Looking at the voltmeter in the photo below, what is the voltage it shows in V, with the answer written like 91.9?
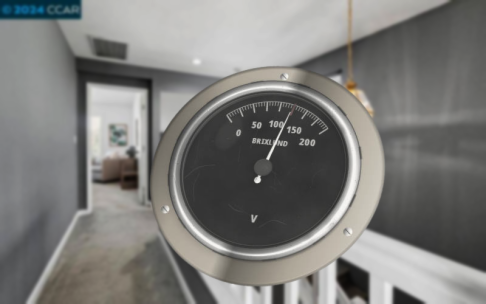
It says 125
